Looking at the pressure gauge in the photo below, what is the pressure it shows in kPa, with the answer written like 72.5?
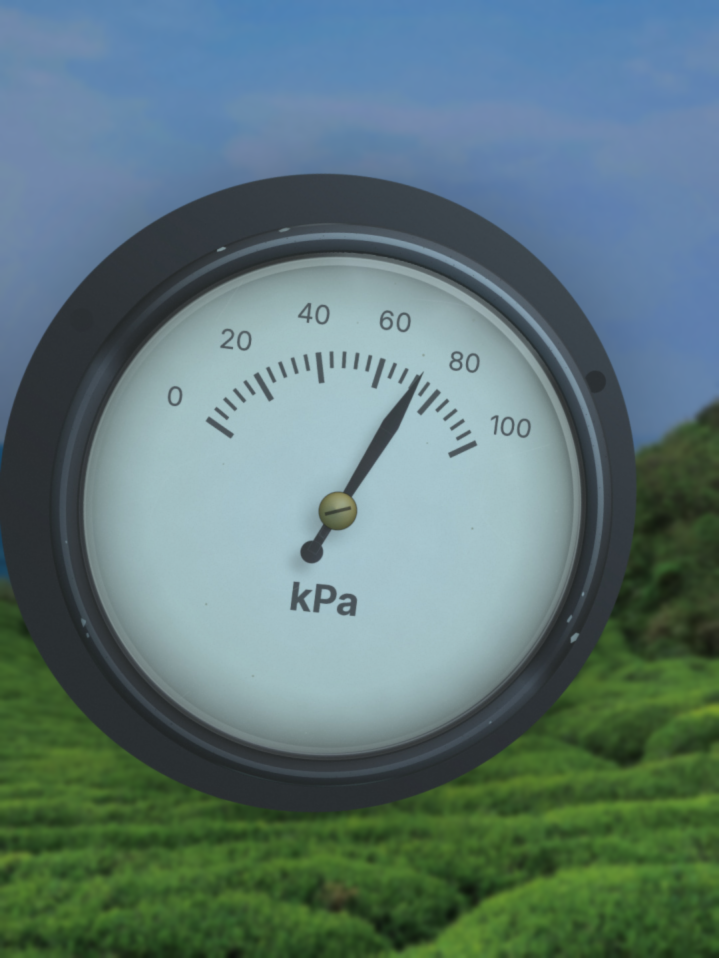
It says 72
